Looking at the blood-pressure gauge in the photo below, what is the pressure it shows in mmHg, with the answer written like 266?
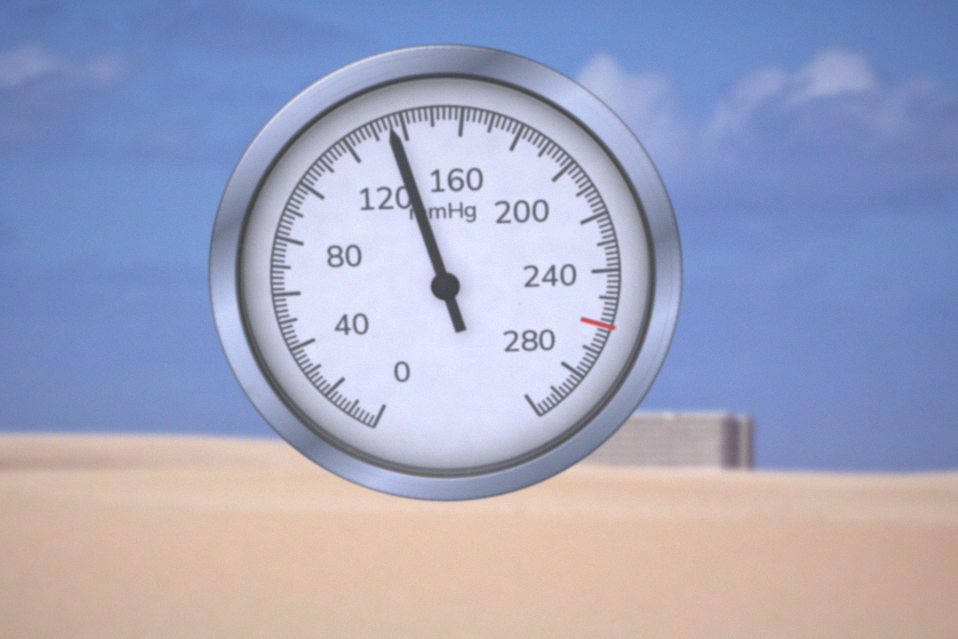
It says 136
